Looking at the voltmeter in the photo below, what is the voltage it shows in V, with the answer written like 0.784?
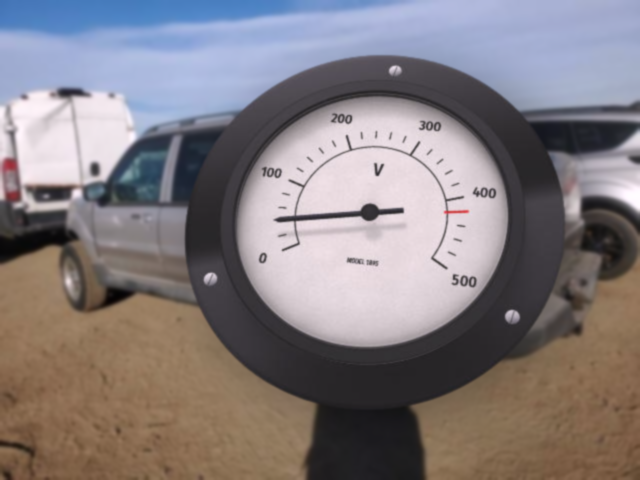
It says 40
